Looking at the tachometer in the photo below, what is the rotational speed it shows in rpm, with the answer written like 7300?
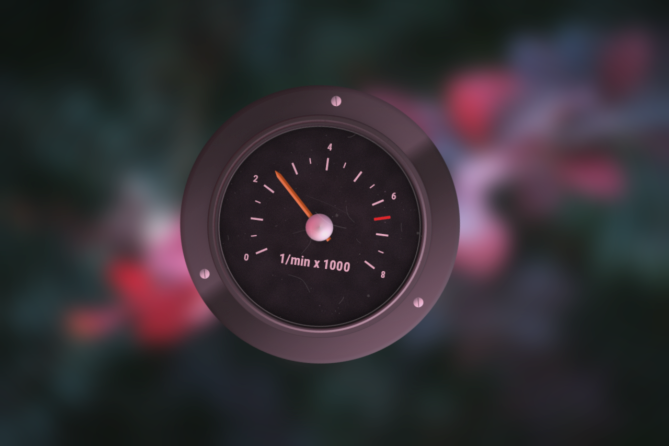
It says 2500
